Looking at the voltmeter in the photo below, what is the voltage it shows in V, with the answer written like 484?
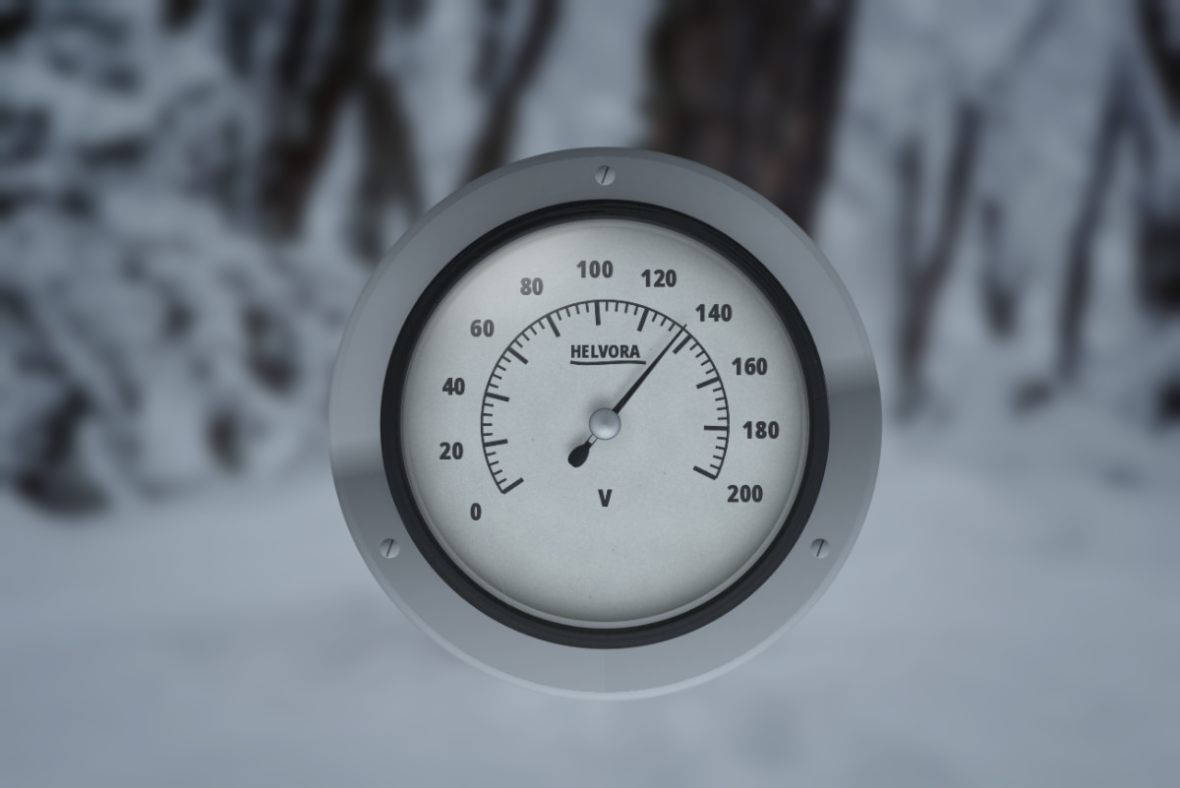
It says 136
